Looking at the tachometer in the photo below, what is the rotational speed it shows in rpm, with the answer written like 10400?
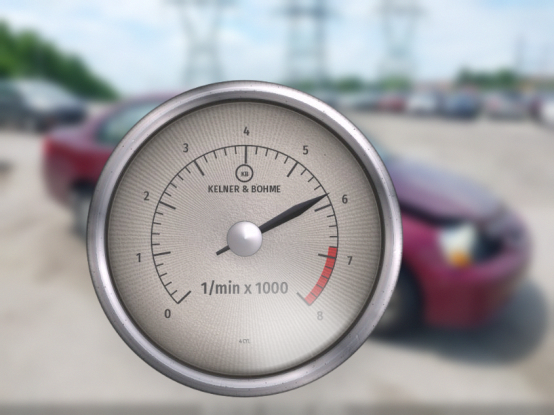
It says 5800
